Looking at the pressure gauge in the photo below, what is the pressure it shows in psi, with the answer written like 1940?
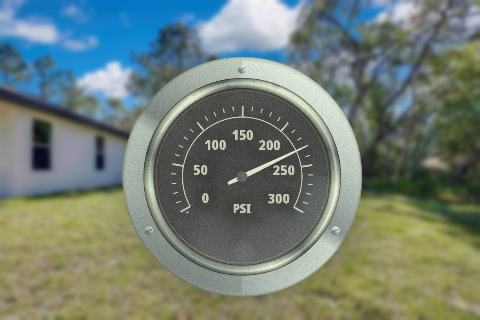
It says 230
